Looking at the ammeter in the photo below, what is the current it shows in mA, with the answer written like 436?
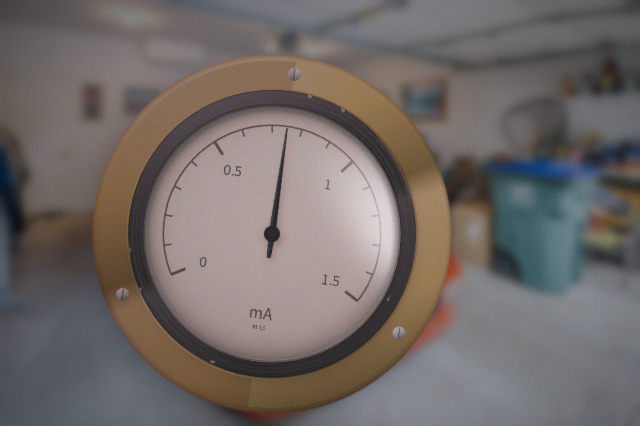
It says 0.75
